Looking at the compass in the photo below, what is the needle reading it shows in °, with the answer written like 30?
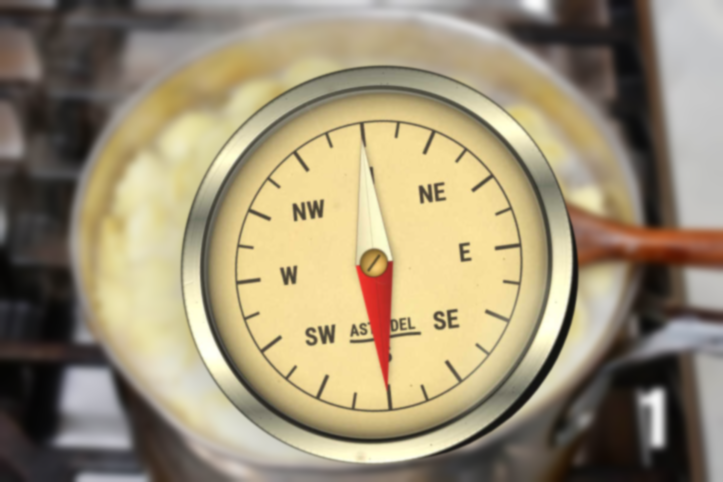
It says 180
